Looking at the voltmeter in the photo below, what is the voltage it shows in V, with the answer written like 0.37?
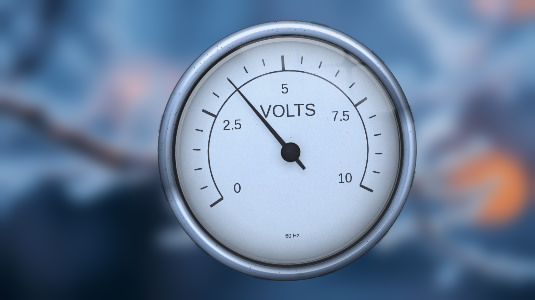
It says 3.5
